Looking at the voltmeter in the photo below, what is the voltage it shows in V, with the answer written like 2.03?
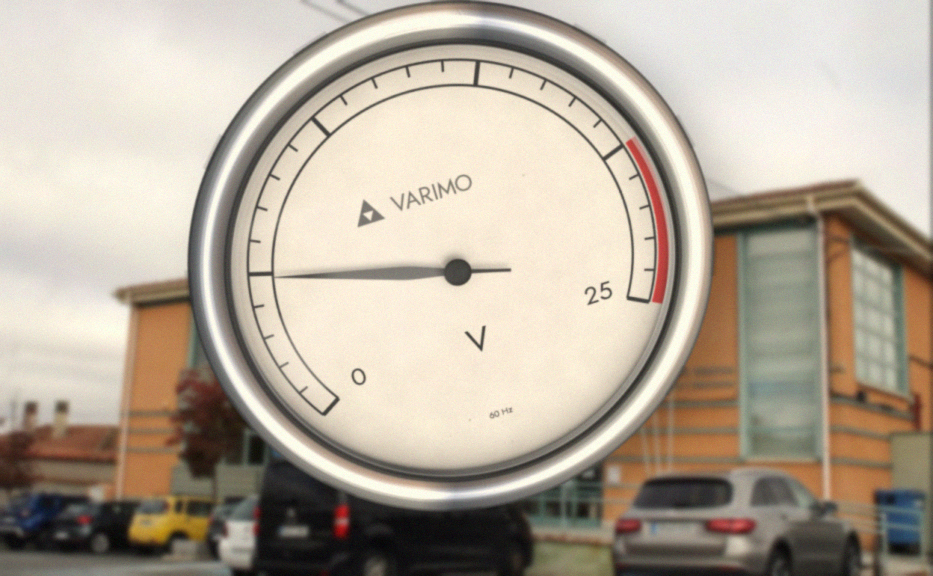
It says 5
